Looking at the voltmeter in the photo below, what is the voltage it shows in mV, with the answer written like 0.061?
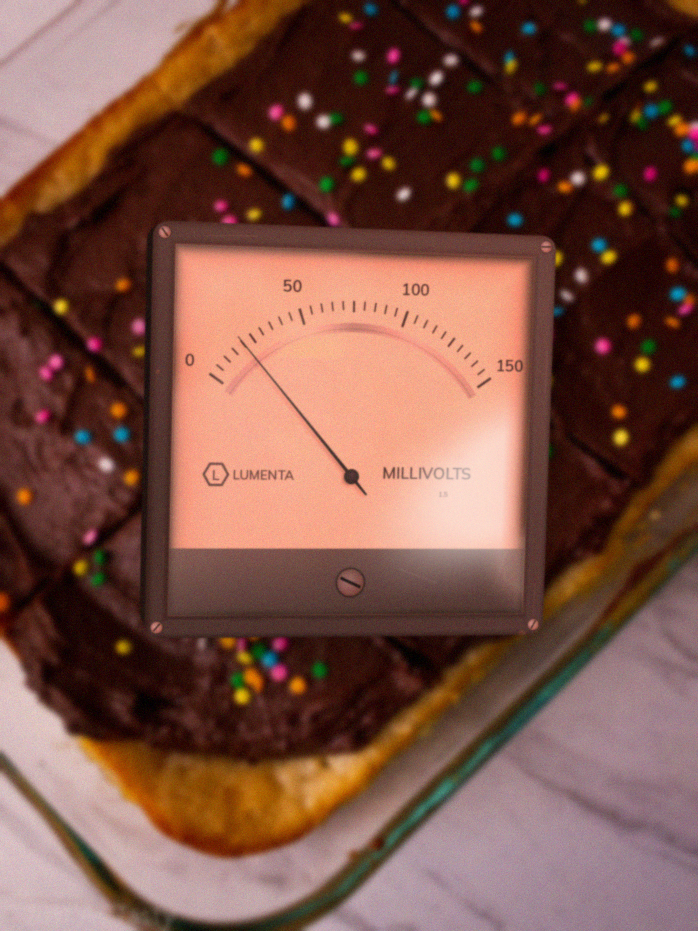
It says 20
